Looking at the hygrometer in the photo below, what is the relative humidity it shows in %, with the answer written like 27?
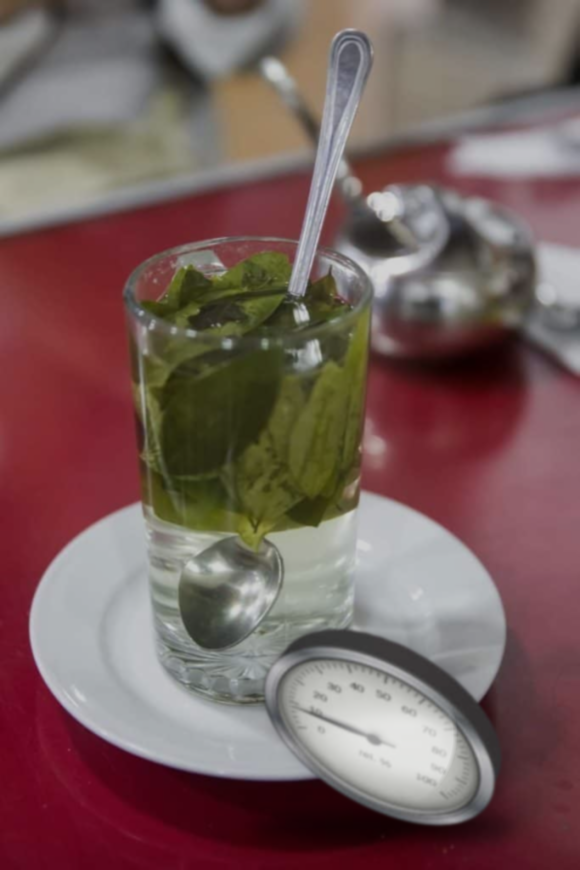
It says 10
